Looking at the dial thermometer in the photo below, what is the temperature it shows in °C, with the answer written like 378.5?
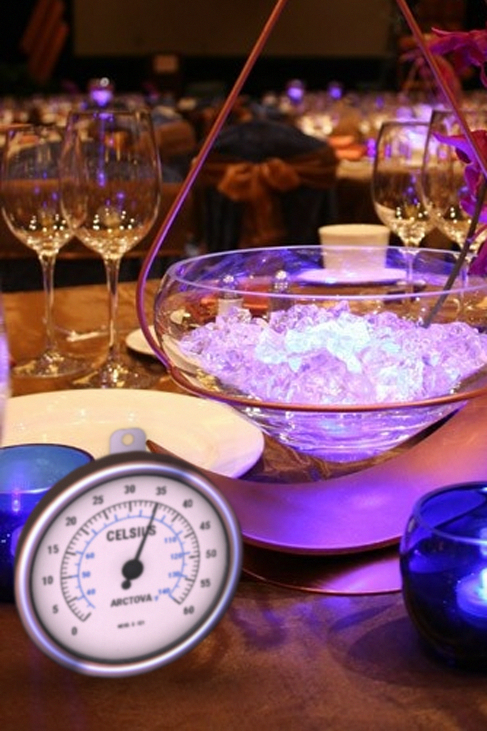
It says 35
